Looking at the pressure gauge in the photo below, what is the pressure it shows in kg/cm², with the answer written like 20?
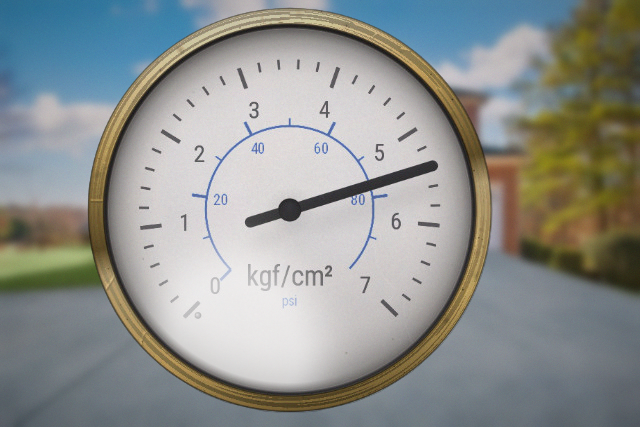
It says 5.4
